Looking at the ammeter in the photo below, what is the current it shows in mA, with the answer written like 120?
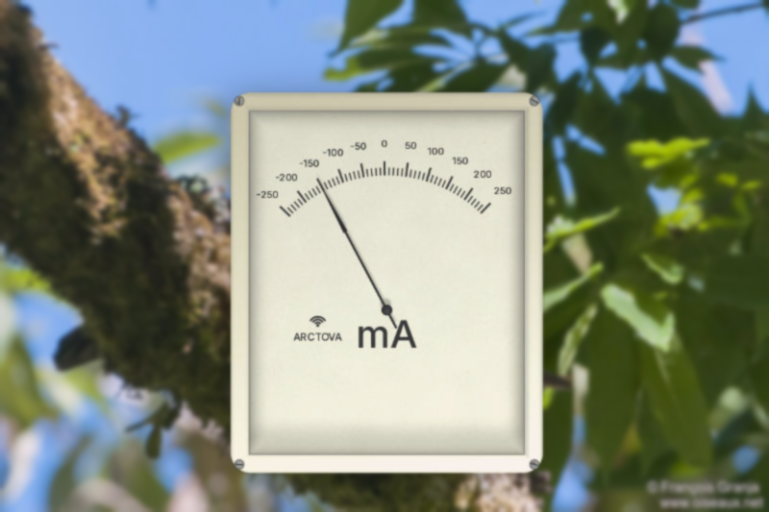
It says -150
